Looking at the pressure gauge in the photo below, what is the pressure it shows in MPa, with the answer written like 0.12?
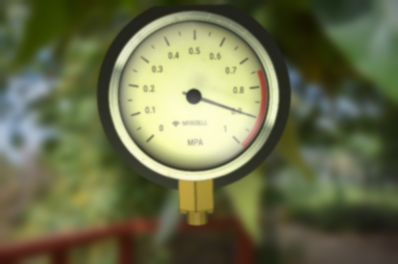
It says 0.9
